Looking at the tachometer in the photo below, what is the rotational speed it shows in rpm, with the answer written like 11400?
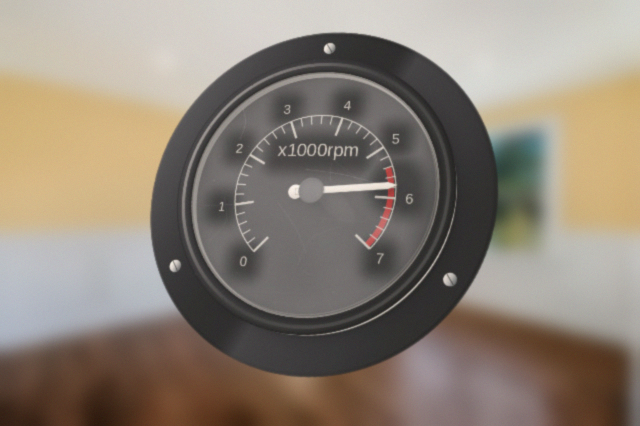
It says 5800
